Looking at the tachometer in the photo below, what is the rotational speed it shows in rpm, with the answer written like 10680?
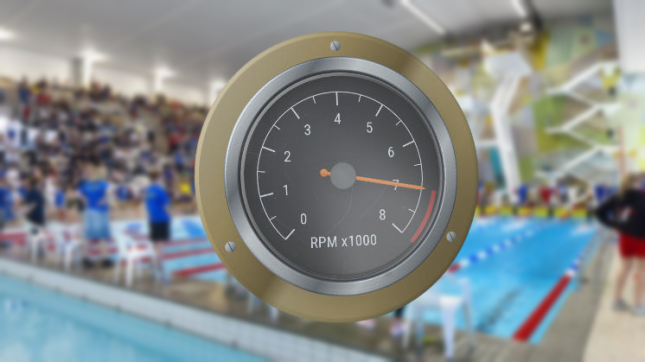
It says 7000
